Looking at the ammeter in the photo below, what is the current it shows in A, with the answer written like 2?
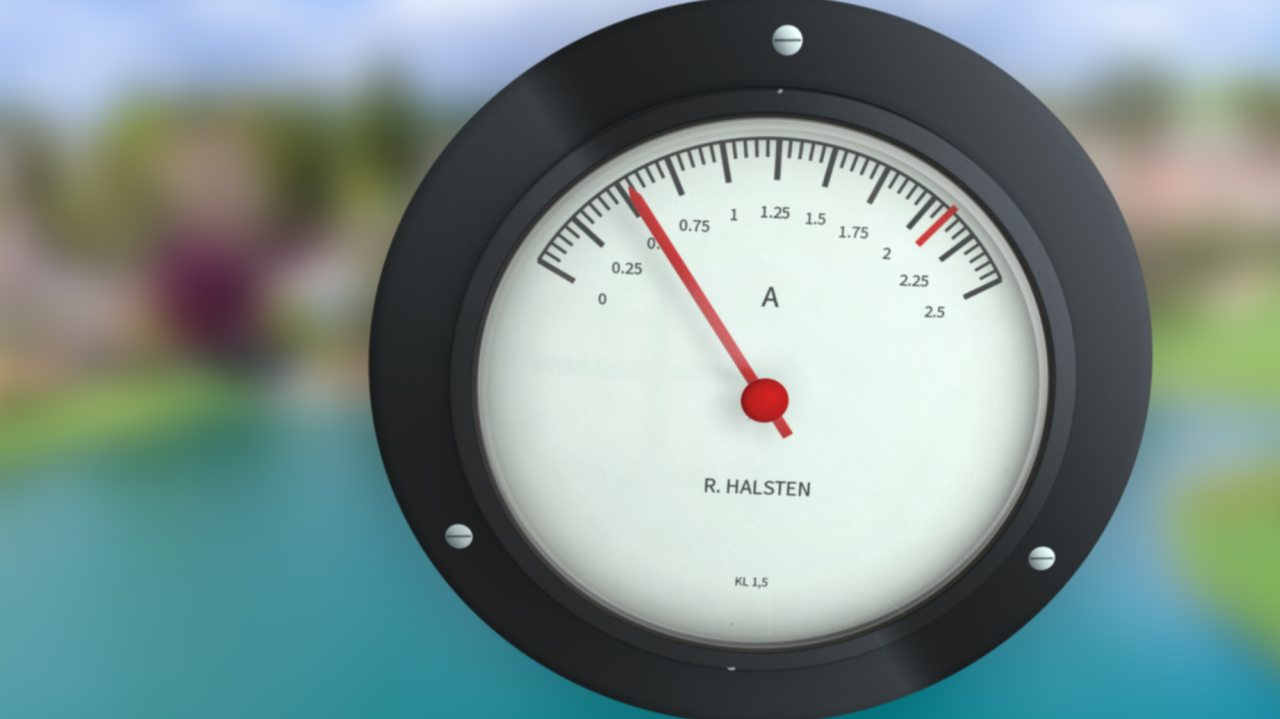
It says 0.55
